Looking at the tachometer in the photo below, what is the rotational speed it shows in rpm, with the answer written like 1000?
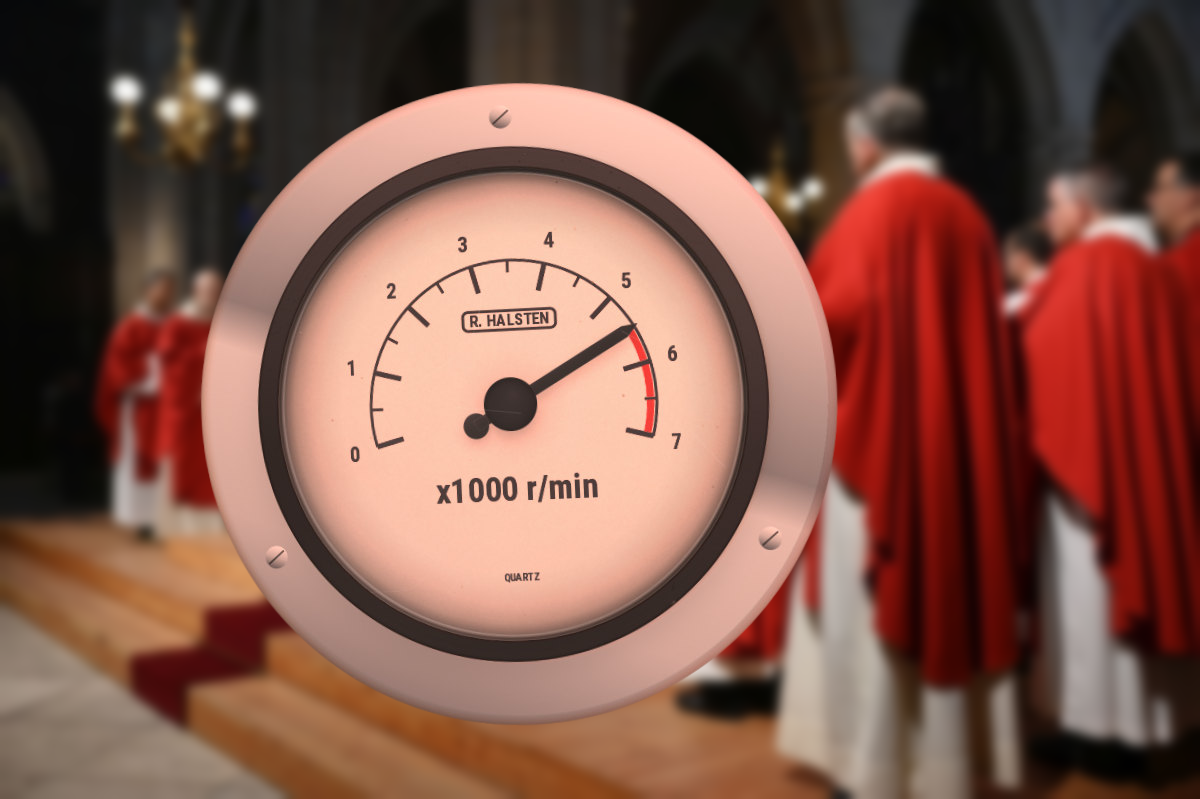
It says 5500
